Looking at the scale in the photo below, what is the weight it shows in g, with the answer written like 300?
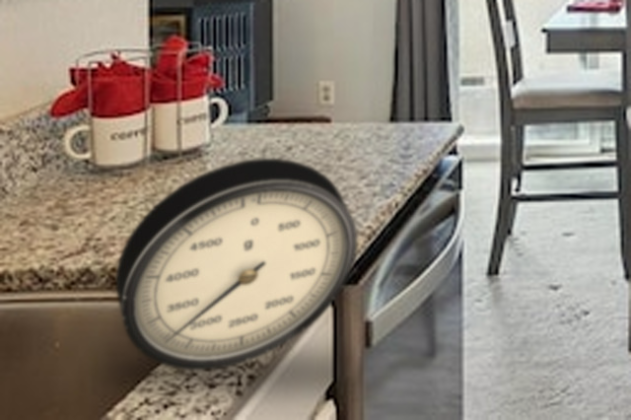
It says 3250
